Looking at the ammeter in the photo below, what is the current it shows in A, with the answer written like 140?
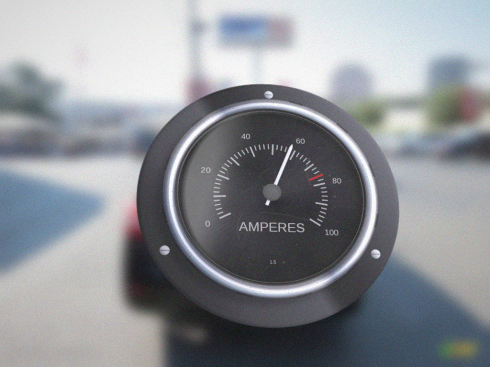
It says 58
